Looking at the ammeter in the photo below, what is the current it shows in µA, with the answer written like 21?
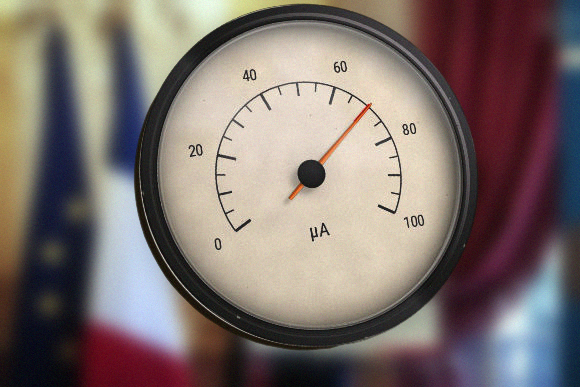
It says 70
